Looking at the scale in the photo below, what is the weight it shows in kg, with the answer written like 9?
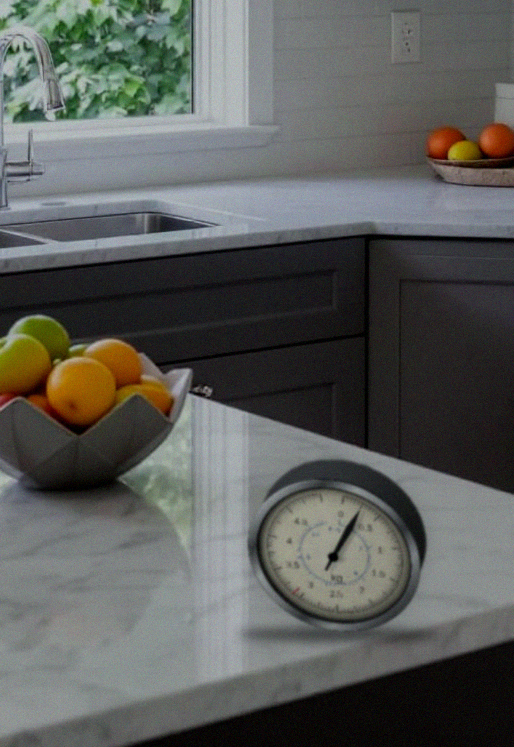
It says 0.25
